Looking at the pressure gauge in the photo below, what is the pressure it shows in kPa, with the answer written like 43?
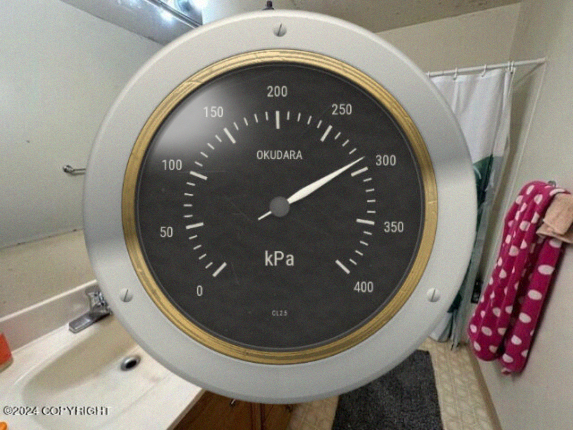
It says 290
